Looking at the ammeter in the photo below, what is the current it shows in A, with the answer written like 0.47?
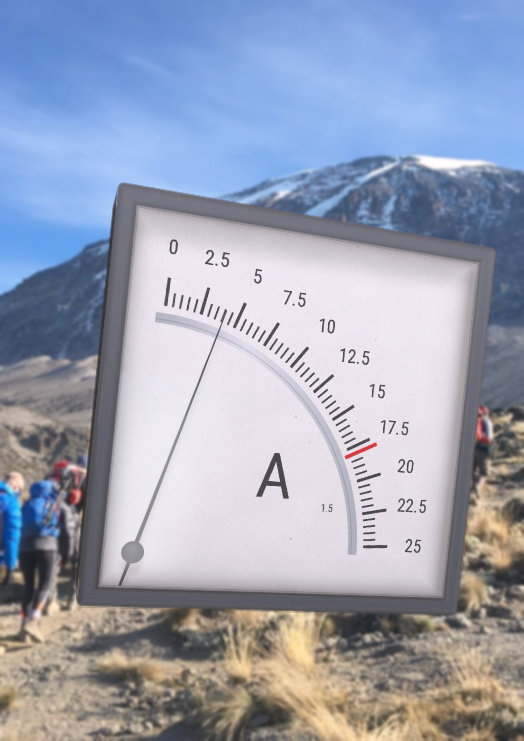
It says 4
